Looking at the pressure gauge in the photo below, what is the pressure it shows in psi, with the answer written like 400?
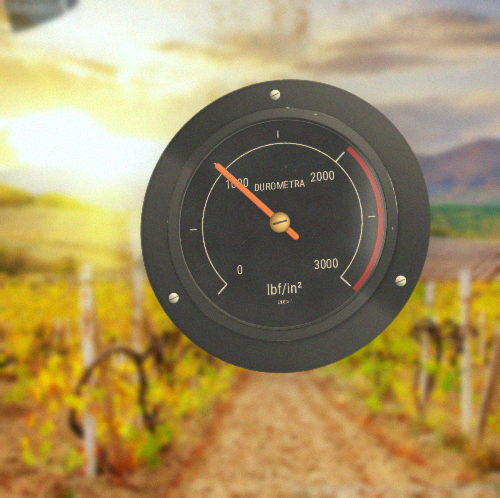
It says 1000
